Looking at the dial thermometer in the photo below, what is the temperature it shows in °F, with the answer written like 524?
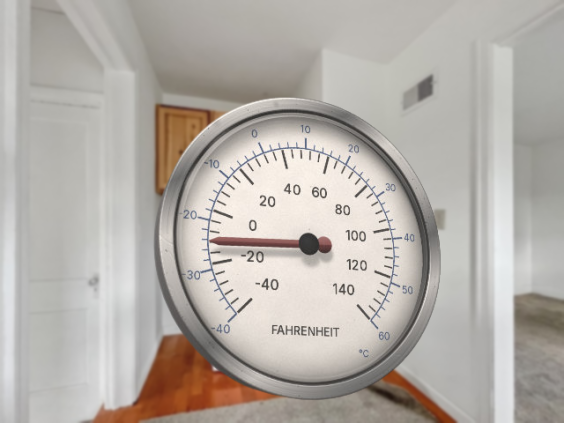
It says -12
